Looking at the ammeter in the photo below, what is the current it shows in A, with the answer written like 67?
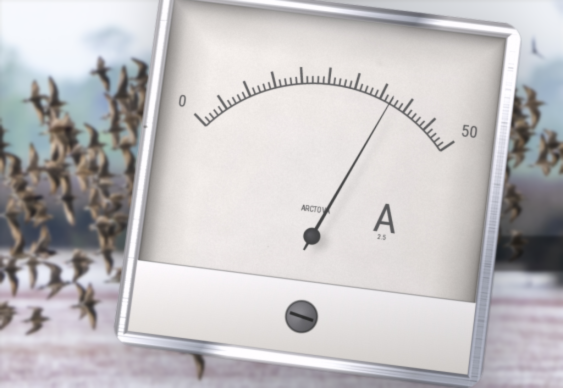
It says 37
